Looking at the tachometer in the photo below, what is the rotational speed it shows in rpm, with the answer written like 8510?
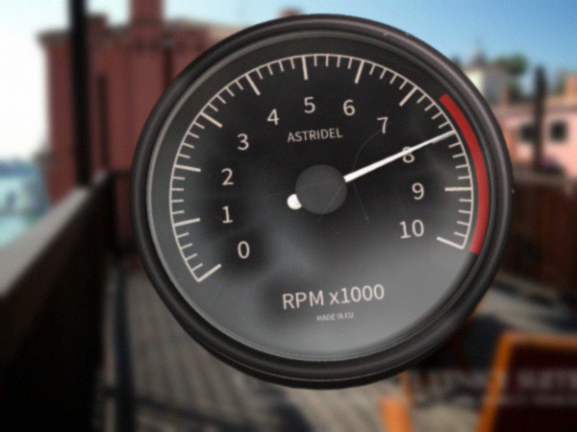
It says 8000
